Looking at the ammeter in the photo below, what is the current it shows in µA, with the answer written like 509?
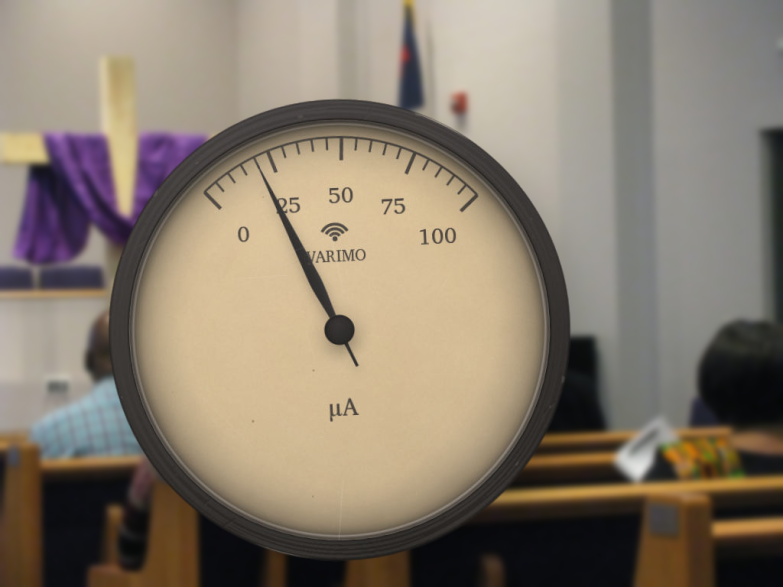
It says 20
